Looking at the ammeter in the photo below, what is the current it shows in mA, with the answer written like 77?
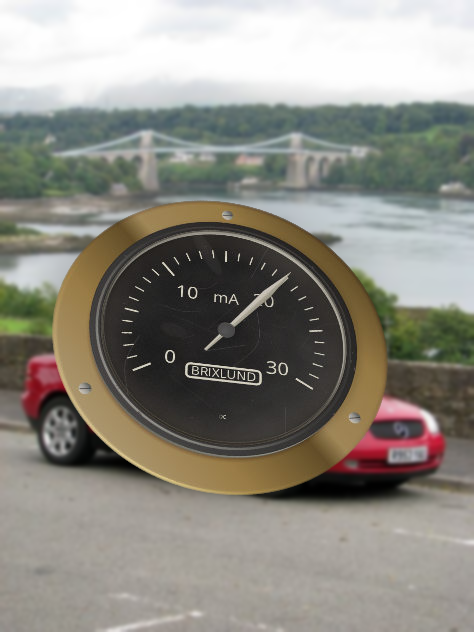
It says 20
